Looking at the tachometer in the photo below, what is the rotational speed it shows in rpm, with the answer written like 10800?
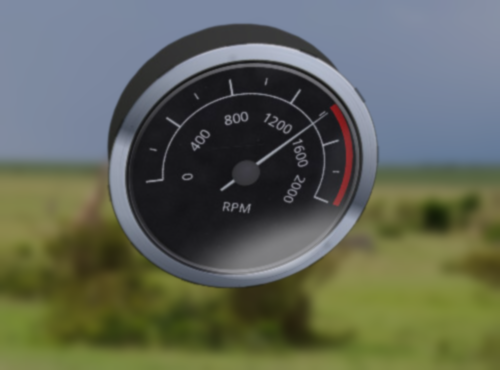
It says 1400
